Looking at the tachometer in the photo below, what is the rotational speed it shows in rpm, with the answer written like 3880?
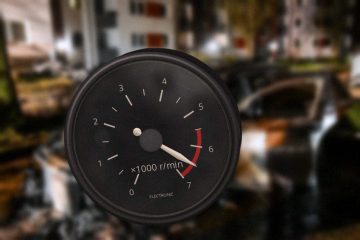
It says 6500
